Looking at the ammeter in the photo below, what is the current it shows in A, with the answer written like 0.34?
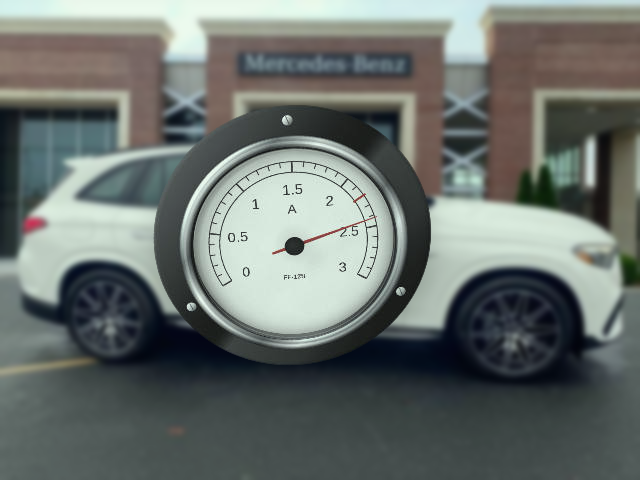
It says 2.4
